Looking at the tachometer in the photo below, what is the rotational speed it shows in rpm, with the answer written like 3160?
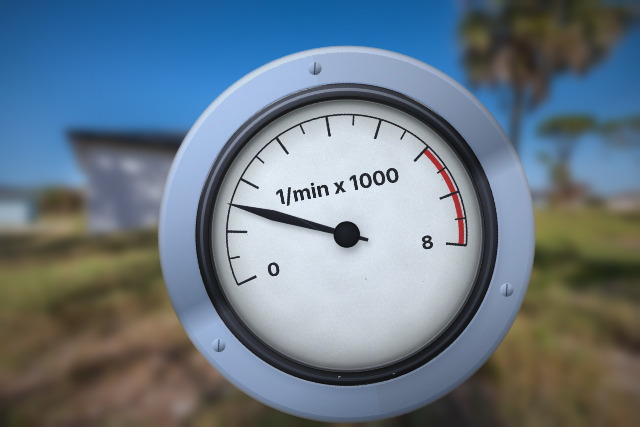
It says 1500
